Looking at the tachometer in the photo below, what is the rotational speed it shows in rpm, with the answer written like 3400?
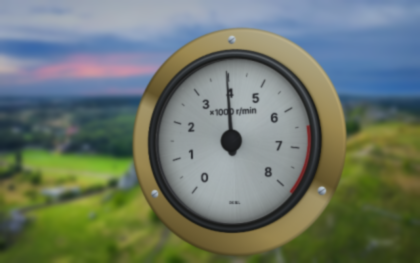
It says 4000
